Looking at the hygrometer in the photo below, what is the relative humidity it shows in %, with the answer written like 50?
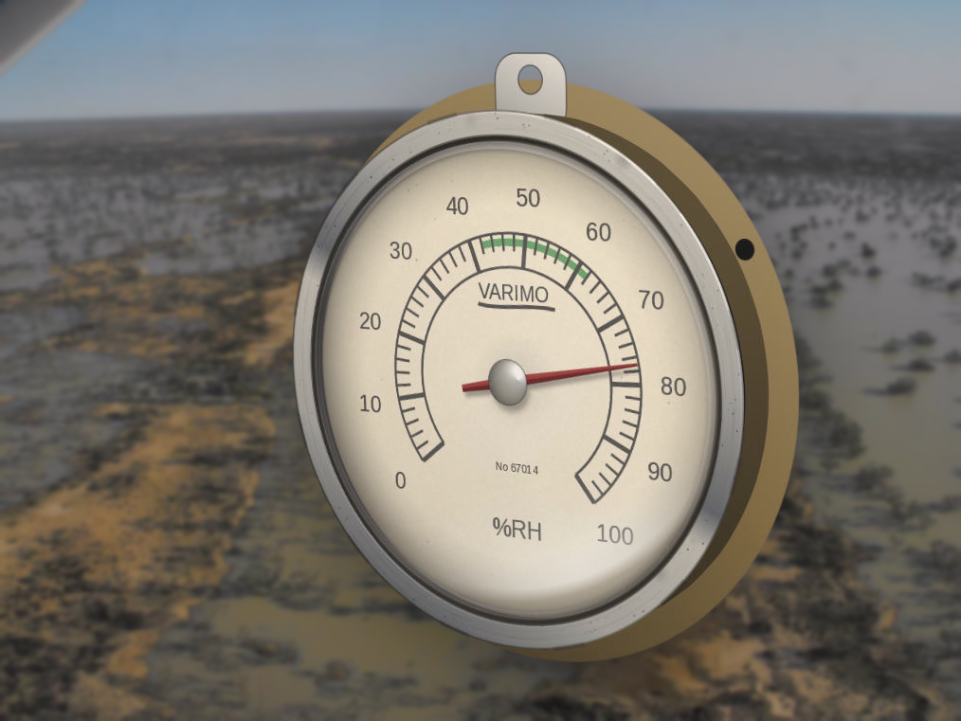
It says 77
